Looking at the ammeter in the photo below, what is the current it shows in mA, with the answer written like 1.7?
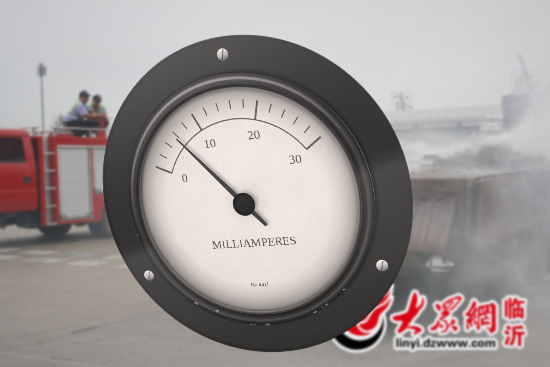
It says 6
